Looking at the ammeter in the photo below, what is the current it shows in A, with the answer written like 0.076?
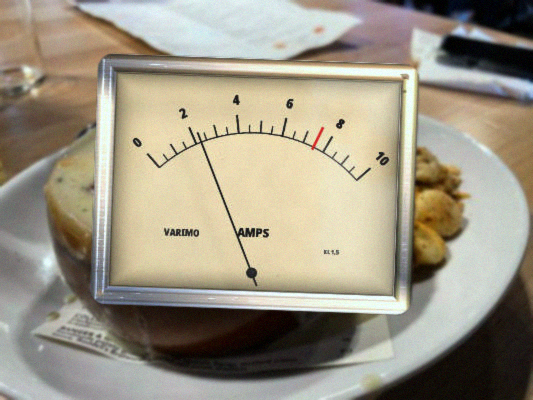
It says 2.25
